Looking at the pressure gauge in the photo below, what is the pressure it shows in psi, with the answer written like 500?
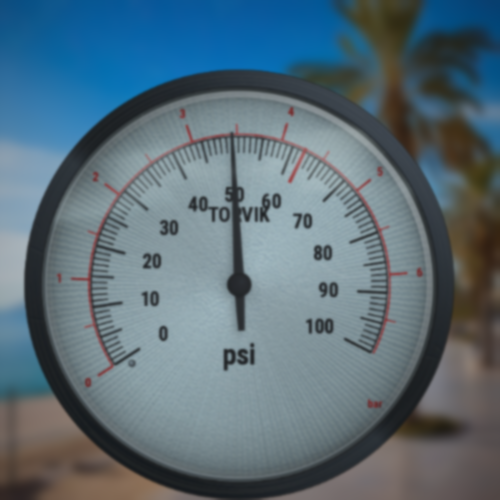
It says 50
